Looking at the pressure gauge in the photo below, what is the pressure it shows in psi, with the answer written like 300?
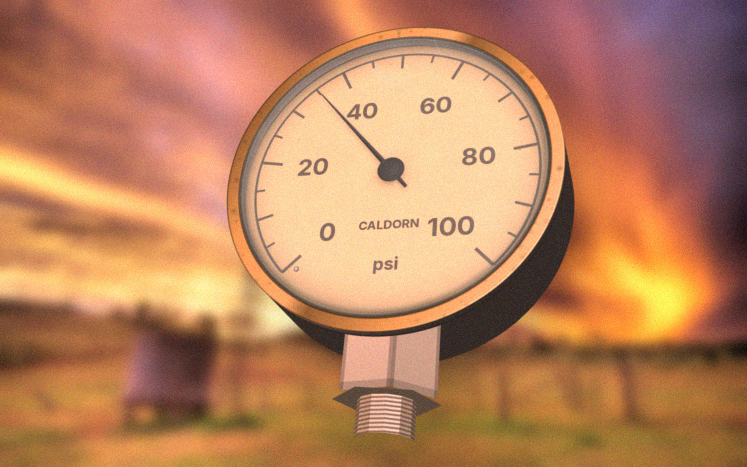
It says 35
